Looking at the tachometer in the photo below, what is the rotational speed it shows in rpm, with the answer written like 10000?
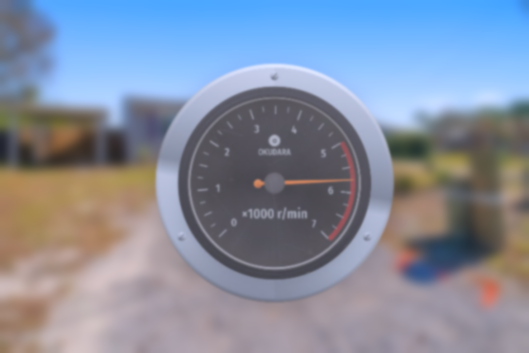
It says 5750
